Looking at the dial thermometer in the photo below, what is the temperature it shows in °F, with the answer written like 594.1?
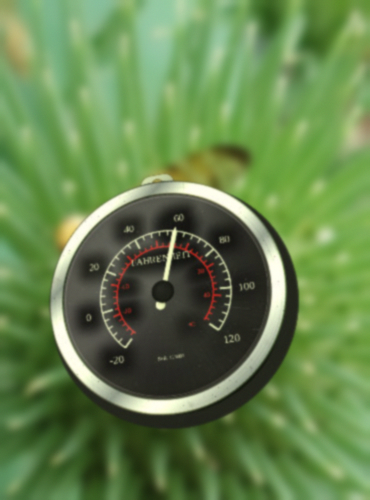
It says 60
